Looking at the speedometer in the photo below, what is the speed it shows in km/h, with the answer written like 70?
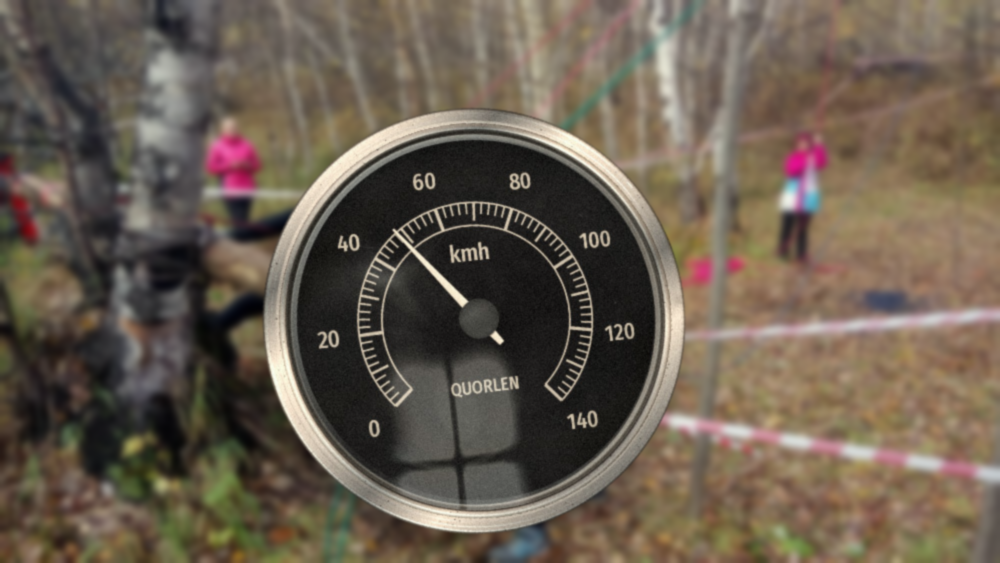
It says 48
